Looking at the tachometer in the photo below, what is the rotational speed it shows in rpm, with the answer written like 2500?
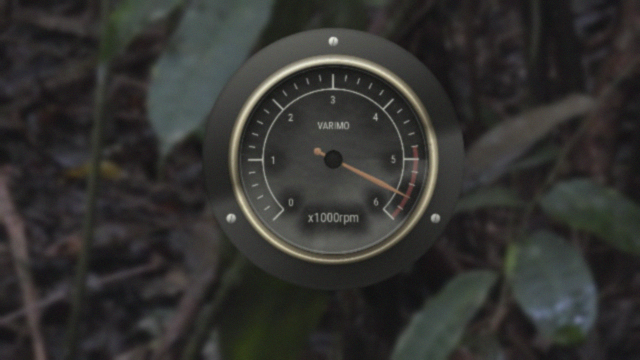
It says 5600
